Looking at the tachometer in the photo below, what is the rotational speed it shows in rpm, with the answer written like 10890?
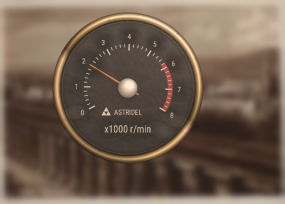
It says 2000
